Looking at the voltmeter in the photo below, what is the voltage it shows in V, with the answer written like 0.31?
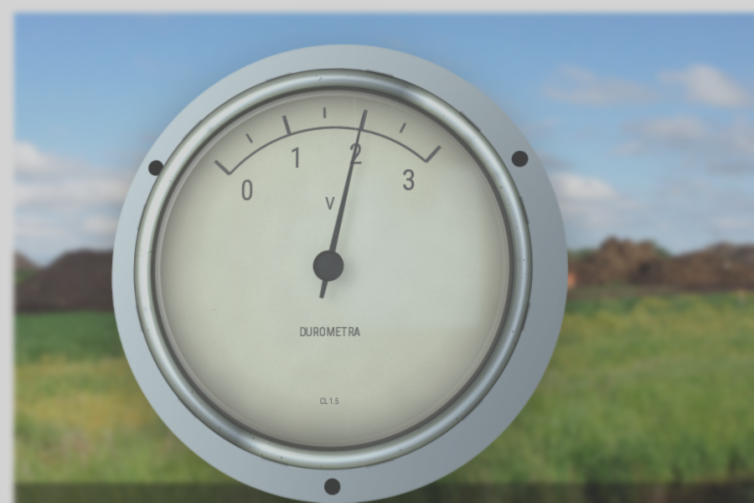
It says 2
